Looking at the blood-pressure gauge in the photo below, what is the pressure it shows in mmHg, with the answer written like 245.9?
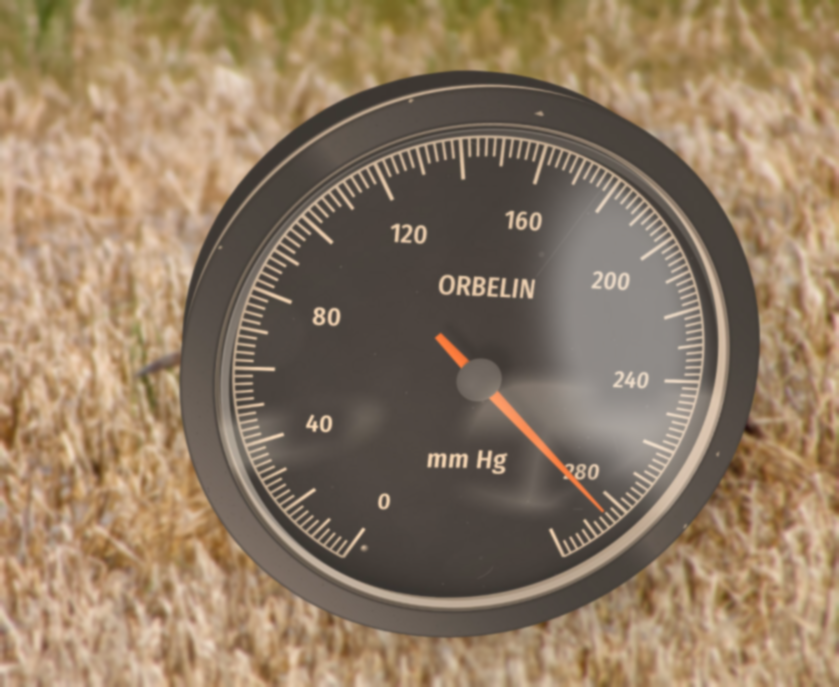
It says 284
